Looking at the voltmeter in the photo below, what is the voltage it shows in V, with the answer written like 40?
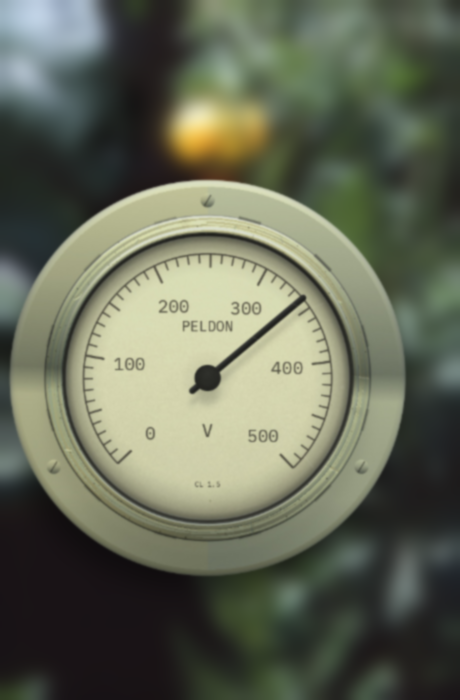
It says 340
